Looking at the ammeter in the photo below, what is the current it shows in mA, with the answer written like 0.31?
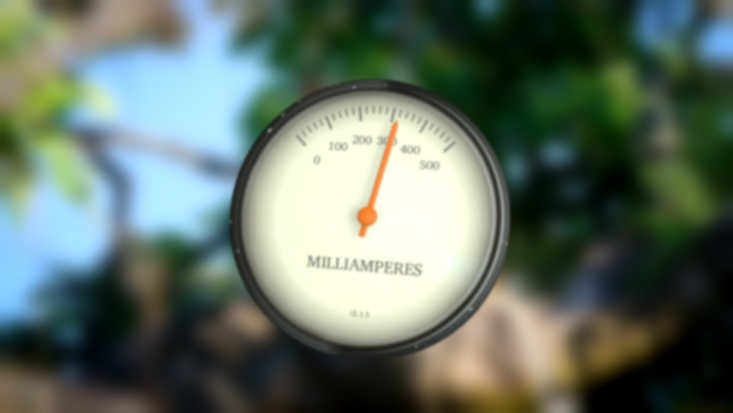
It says 320
